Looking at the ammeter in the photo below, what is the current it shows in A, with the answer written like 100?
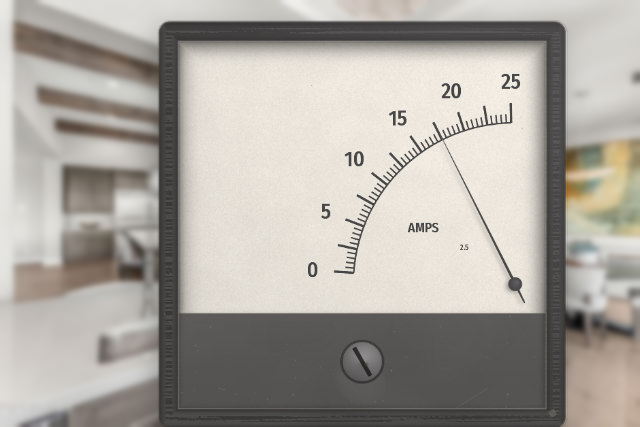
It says 17.5
